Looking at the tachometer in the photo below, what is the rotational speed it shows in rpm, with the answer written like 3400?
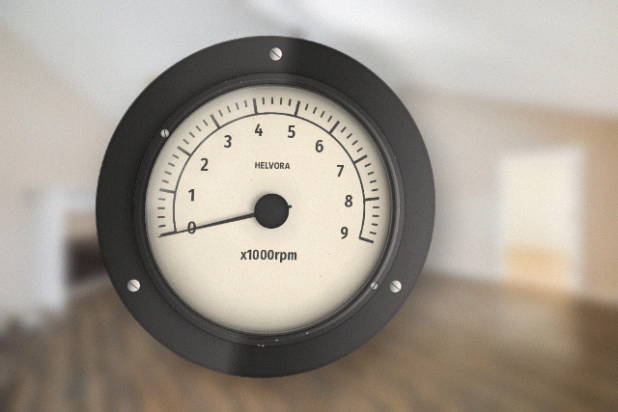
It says 0
